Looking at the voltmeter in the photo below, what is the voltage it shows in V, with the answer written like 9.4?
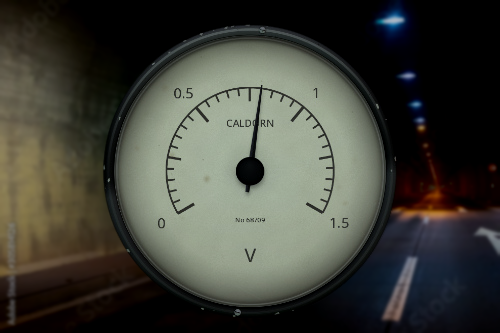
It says 0.8
